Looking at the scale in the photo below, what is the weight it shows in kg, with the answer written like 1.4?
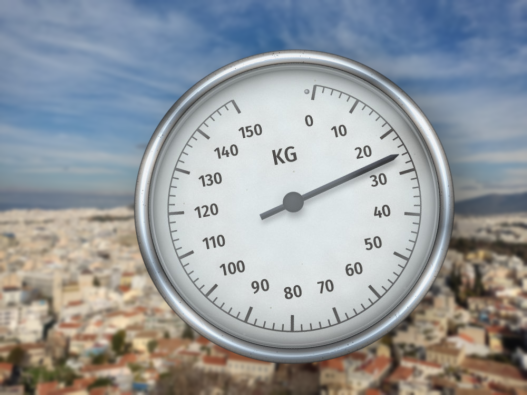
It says 26
